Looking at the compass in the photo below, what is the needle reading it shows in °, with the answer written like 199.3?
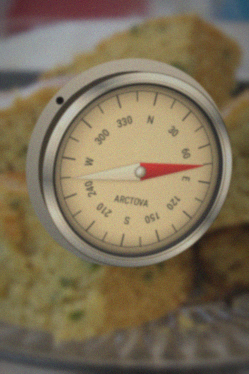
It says 75
